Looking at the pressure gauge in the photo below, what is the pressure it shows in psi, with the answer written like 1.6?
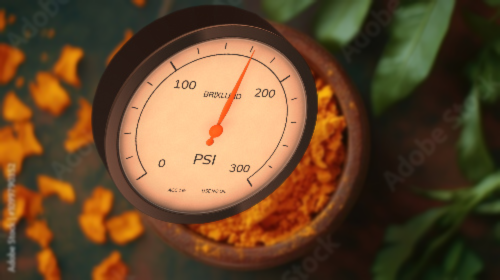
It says 160
